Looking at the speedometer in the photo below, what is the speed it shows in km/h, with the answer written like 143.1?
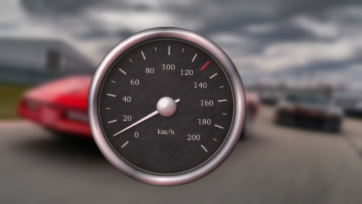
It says 10
